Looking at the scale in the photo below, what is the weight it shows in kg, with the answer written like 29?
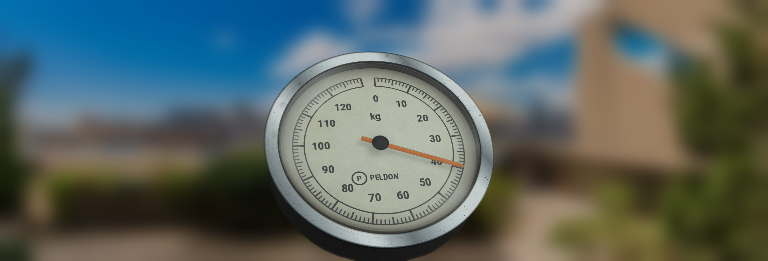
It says 40
